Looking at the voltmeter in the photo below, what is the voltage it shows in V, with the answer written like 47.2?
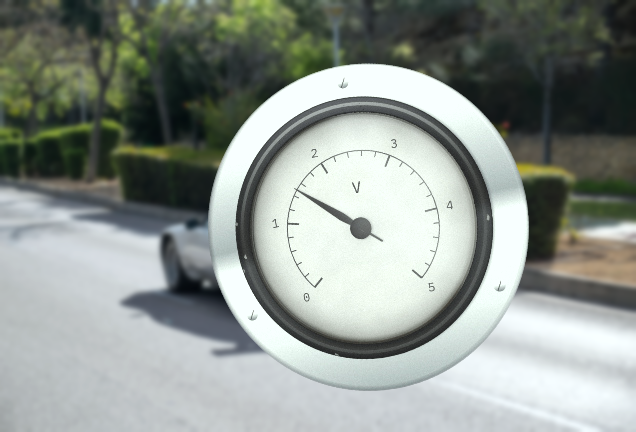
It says 1.5
